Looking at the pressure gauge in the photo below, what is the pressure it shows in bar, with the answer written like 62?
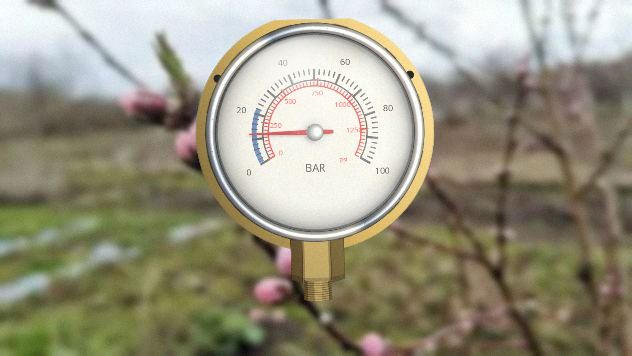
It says 12
